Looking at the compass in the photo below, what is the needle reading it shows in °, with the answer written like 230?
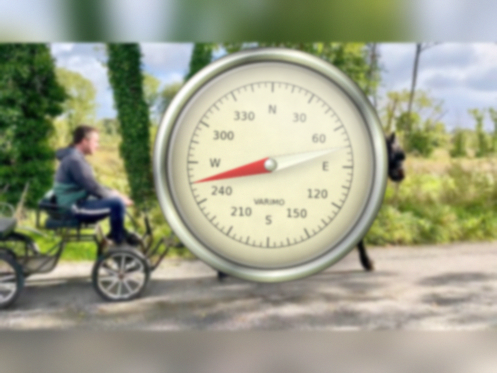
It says 255
